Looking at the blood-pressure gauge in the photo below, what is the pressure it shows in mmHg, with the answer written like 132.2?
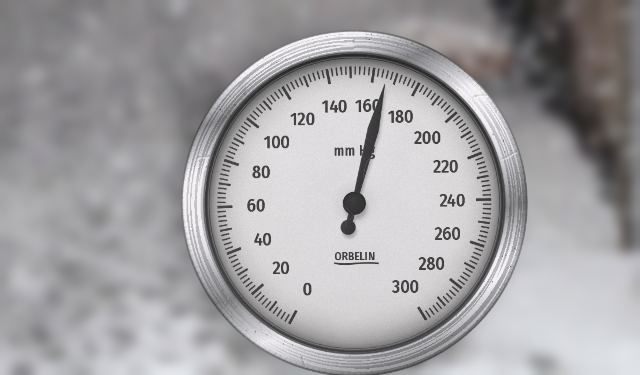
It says 166
